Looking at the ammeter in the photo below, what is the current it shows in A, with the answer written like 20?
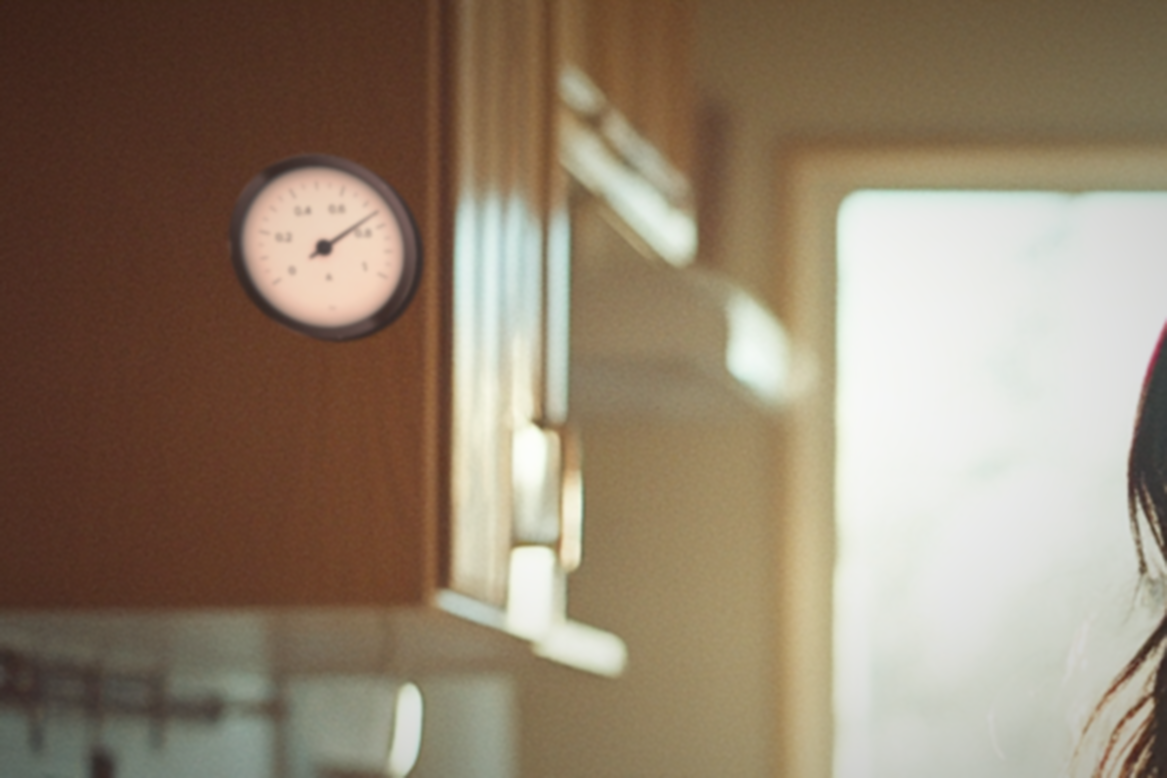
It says 0.75
